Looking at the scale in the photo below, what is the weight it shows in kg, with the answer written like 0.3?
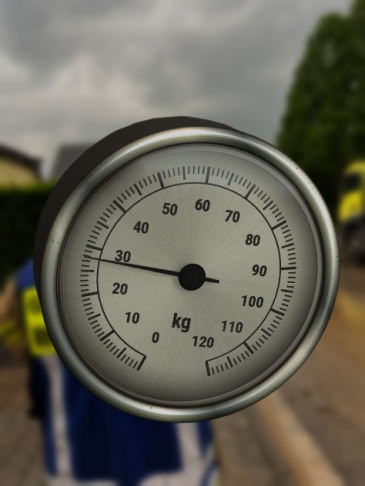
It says 28
